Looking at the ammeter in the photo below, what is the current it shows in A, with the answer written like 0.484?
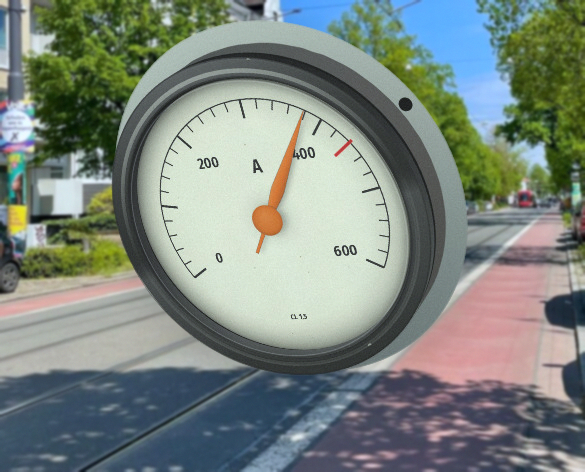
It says 380
